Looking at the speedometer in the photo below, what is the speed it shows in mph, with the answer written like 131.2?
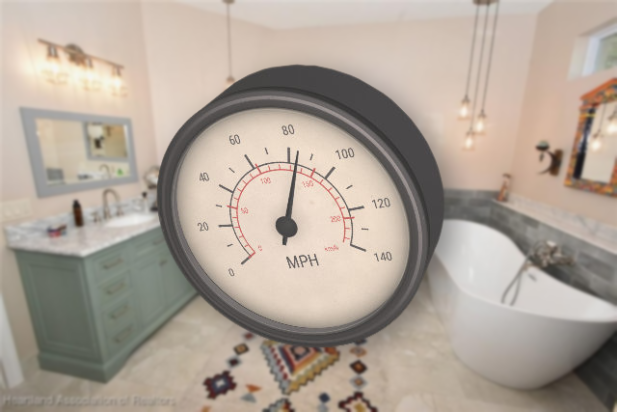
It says 85
